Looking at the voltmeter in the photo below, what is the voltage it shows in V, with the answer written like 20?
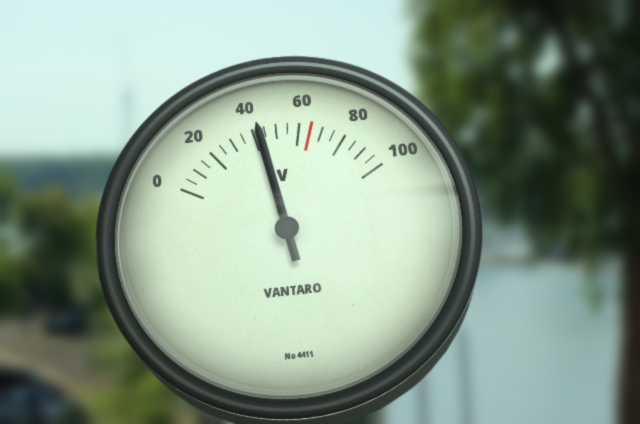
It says 42.5
